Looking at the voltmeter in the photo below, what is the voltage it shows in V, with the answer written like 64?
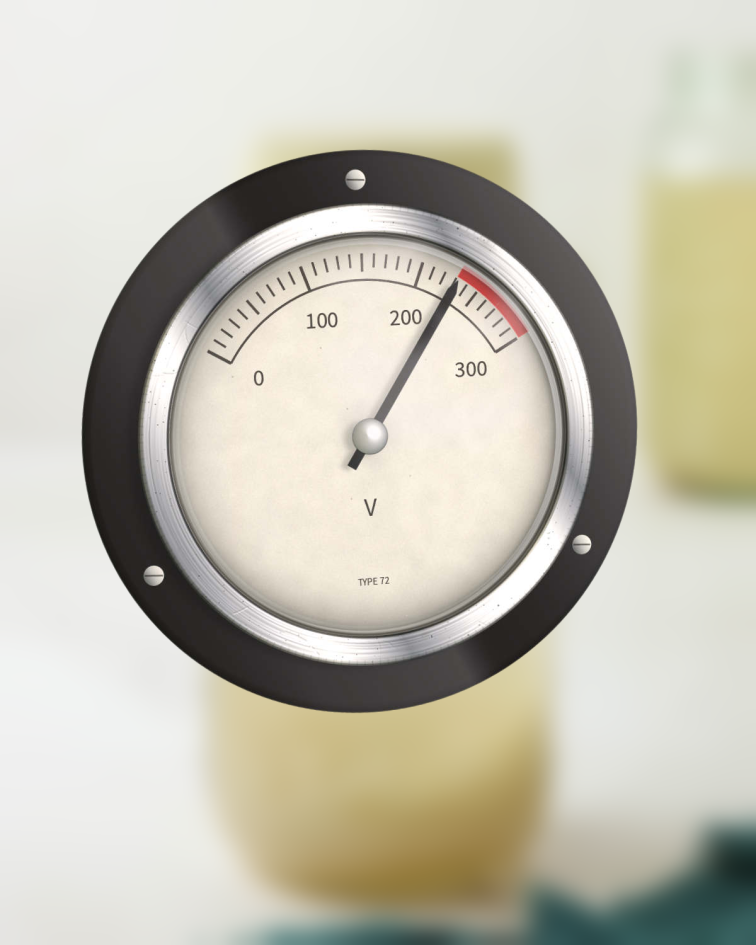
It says 230
